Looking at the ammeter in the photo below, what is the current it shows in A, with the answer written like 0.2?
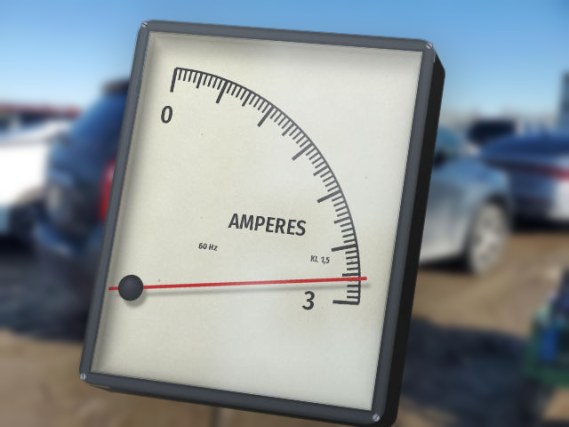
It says 2.8
